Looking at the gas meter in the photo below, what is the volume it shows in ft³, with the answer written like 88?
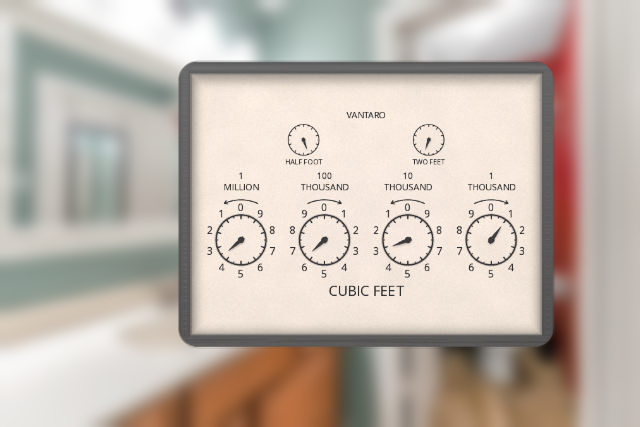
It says 363100
